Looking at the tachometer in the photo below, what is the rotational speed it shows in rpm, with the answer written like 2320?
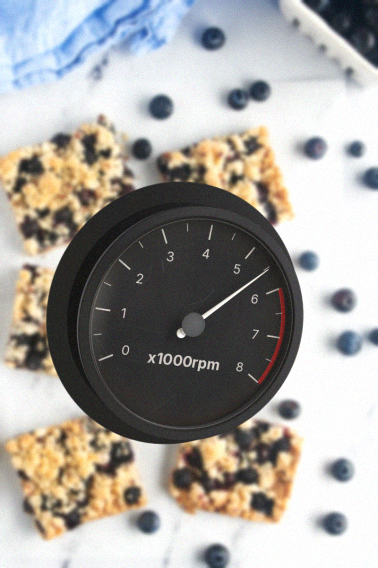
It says 5500
